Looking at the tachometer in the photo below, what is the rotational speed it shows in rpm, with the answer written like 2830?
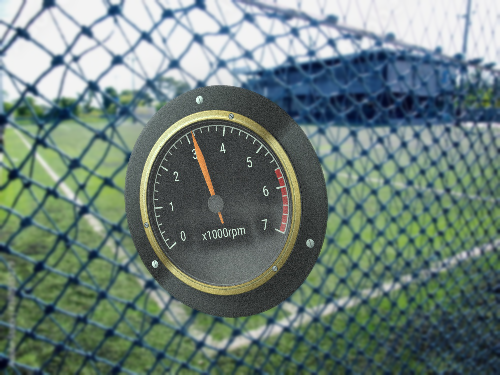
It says 3200
